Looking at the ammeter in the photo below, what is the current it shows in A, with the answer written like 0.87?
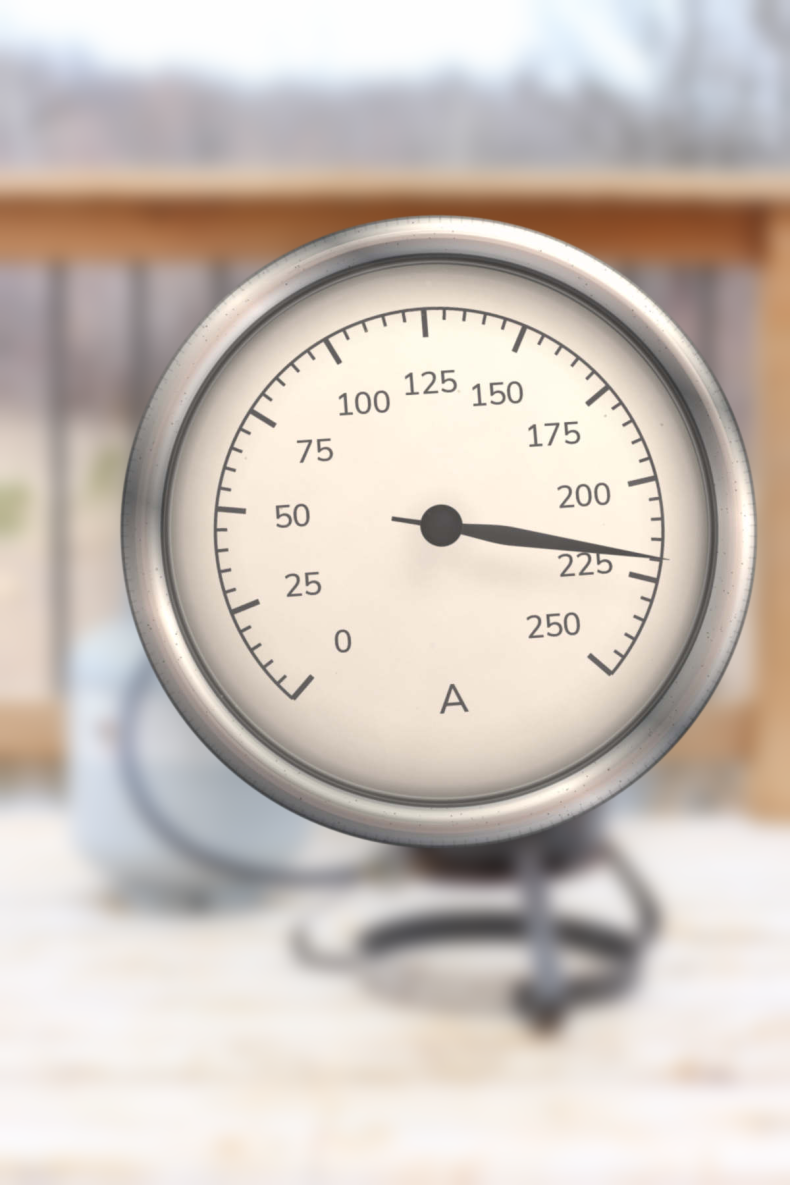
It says 220
